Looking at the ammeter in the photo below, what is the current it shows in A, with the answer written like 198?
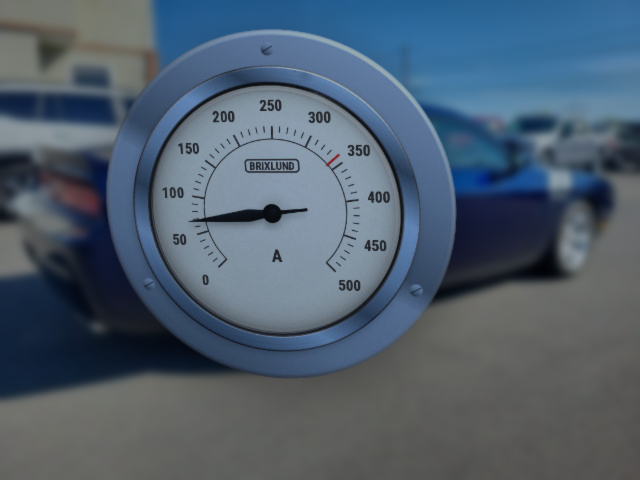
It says 70
